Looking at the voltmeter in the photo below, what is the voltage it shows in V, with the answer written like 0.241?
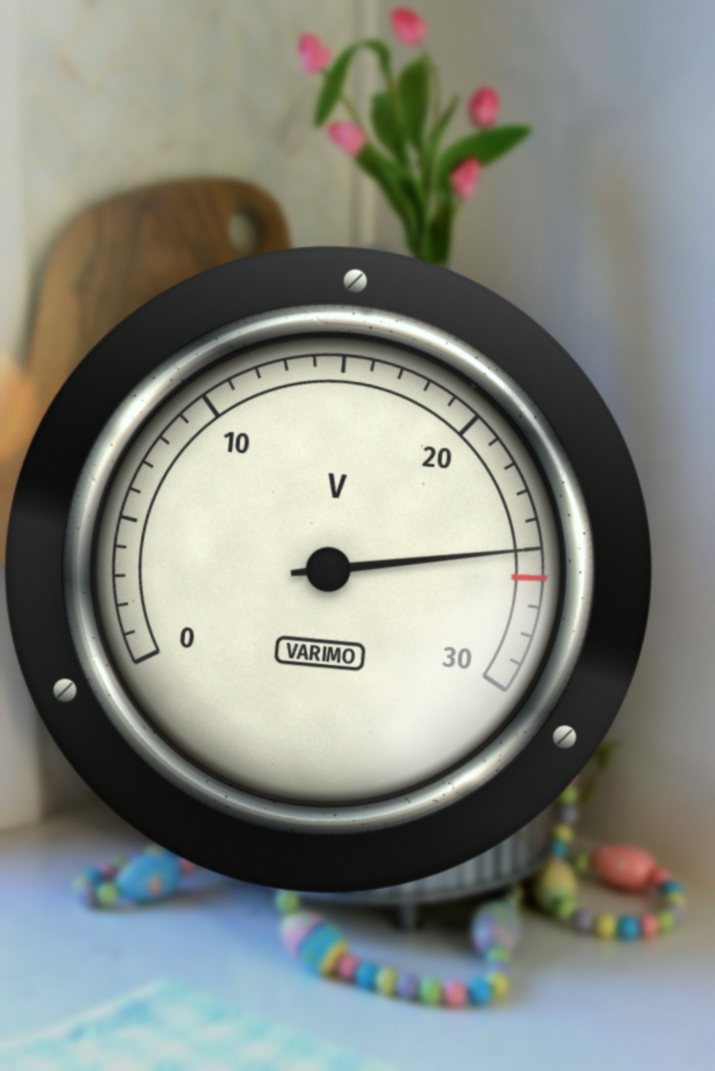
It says 25
